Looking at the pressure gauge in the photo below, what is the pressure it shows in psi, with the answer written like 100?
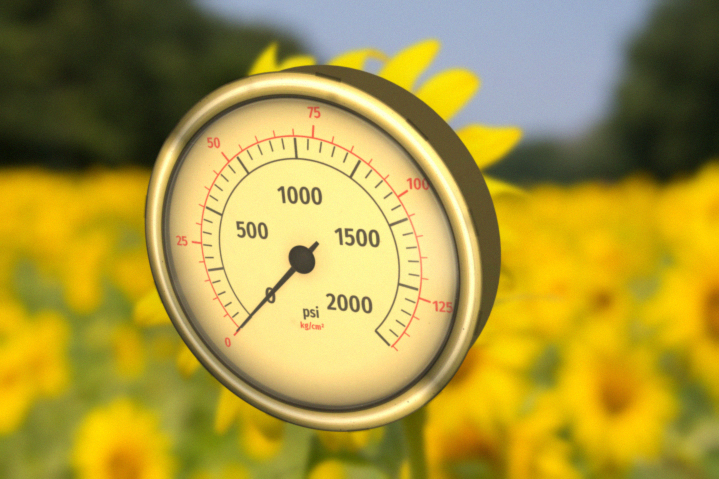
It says 0
